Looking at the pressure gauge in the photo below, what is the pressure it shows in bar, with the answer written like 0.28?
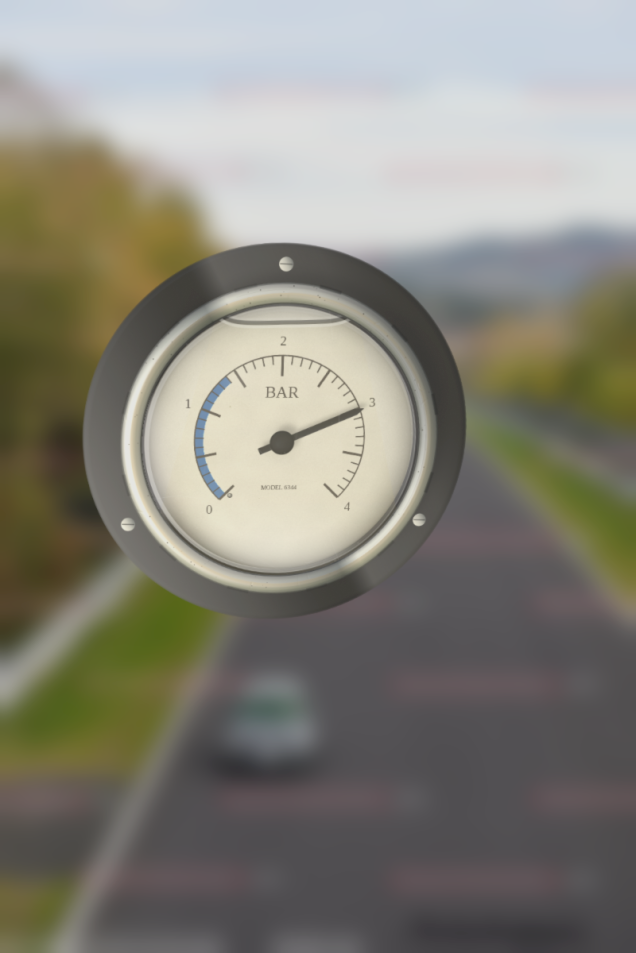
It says 3
